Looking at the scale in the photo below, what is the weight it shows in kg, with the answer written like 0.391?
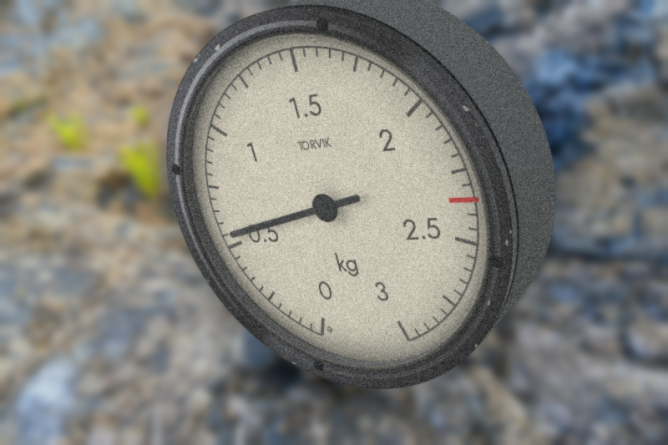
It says 0.55
